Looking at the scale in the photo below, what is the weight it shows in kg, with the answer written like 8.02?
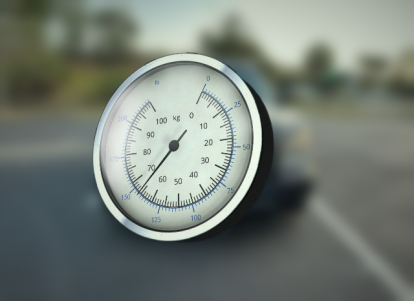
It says 65
